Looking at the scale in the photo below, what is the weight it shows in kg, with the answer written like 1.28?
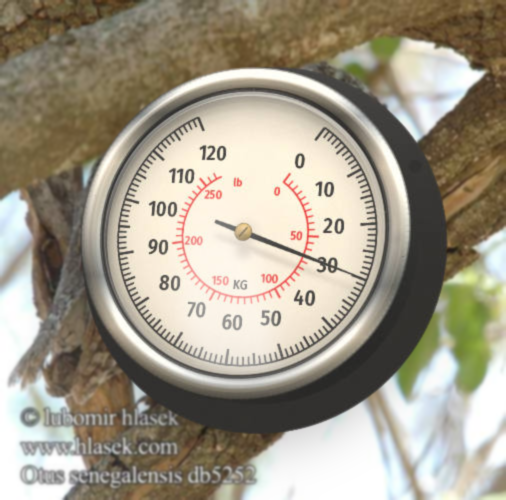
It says 30
